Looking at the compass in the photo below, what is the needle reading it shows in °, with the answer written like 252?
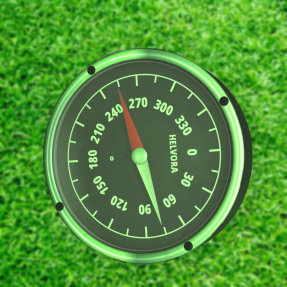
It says 255
